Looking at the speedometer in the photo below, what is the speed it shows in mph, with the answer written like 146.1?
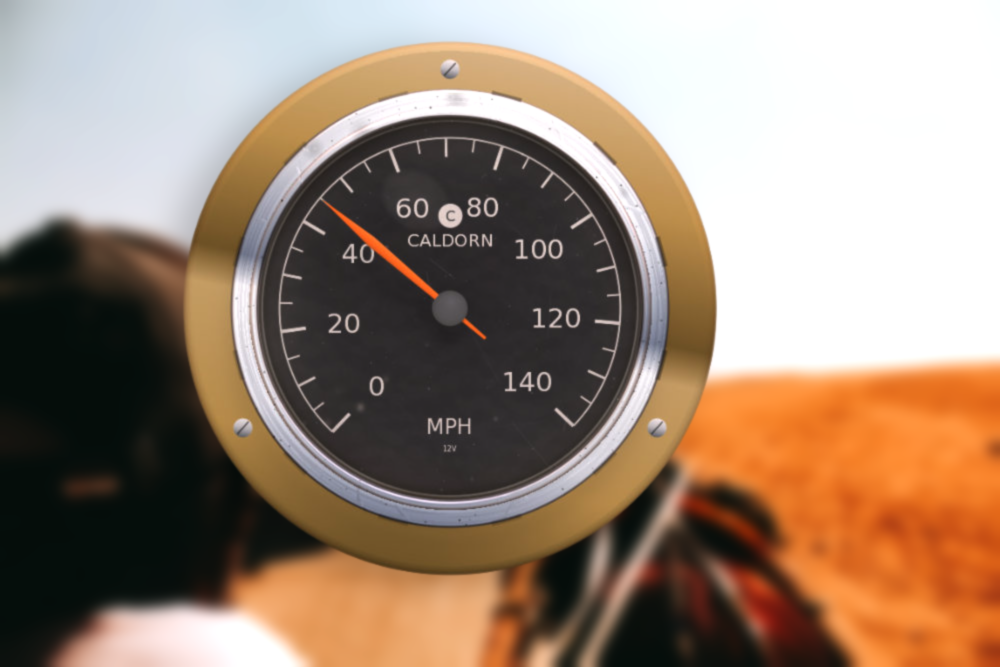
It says 45
